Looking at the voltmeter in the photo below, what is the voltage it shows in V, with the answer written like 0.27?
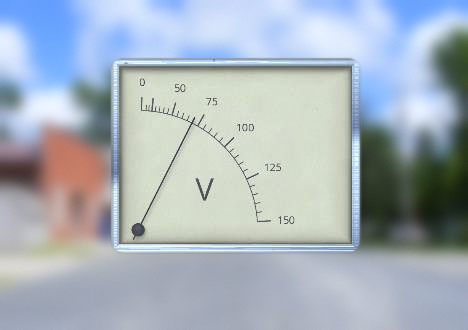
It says 70
